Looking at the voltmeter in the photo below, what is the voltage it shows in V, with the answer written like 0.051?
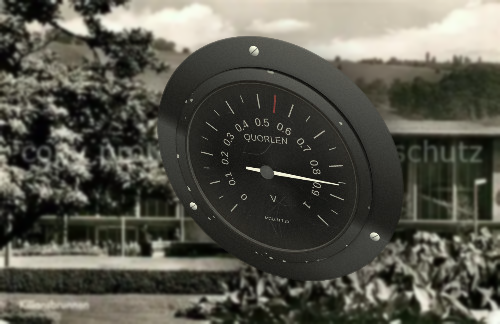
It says 0.85
